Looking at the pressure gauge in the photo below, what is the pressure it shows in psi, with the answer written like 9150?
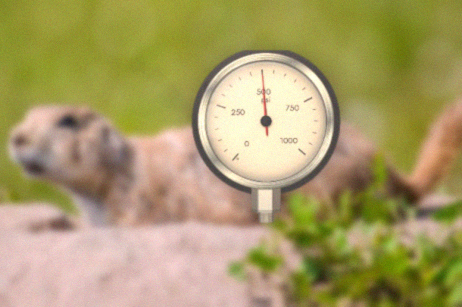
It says 500
